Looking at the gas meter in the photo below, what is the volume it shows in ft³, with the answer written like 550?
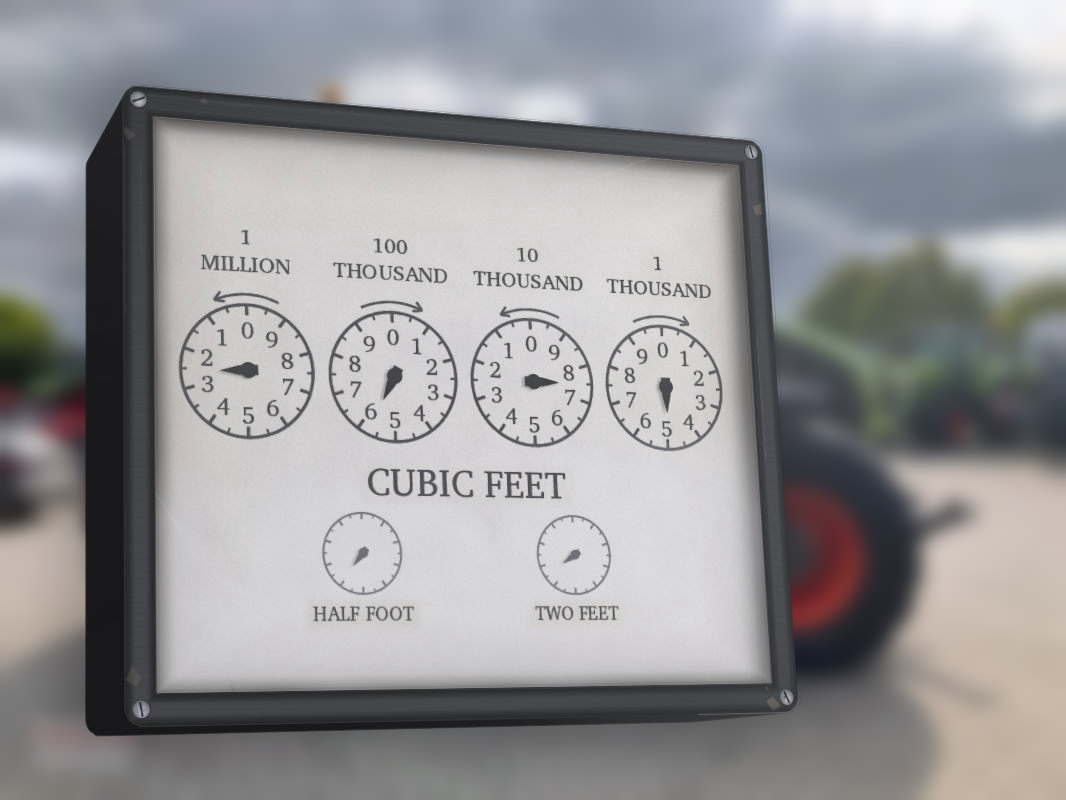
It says 257500
